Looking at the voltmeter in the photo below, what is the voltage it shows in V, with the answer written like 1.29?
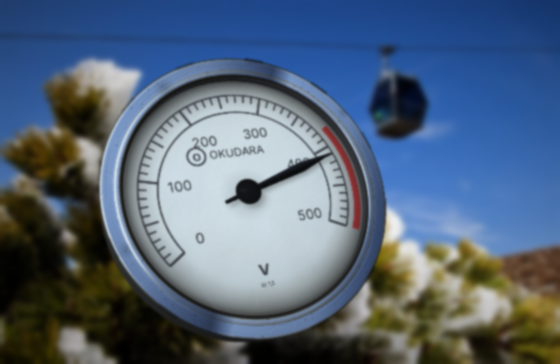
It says 410
